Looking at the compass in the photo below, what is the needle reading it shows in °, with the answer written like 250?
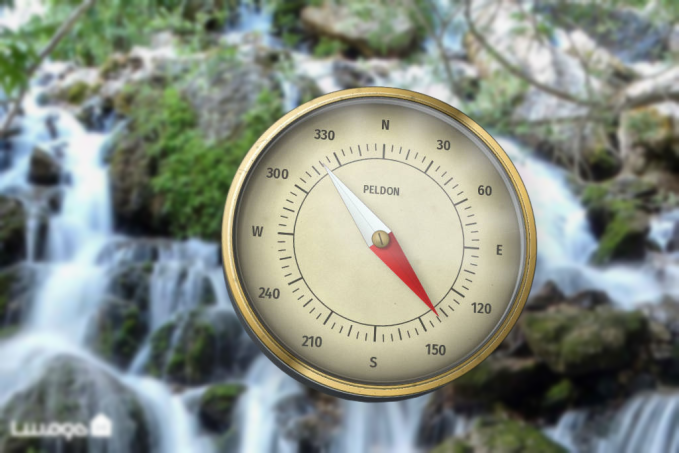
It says 140
